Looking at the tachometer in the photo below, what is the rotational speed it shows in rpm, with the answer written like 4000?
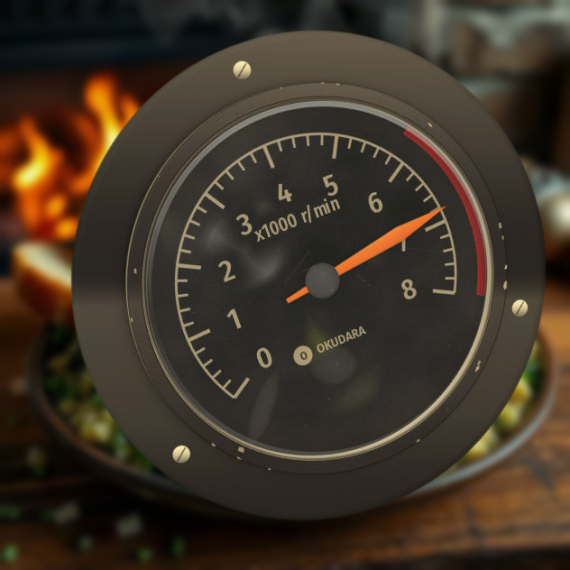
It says 6800
